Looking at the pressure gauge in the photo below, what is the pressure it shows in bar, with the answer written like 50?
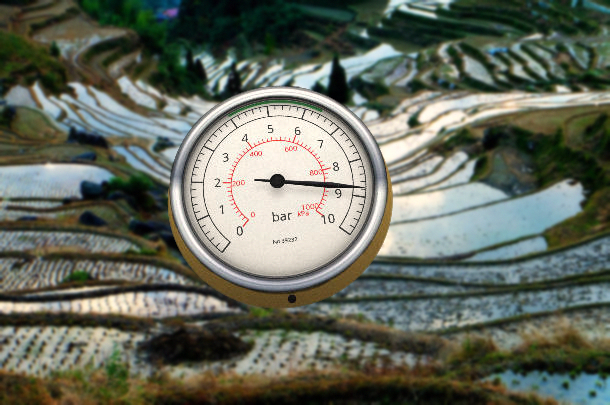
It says 8.8
